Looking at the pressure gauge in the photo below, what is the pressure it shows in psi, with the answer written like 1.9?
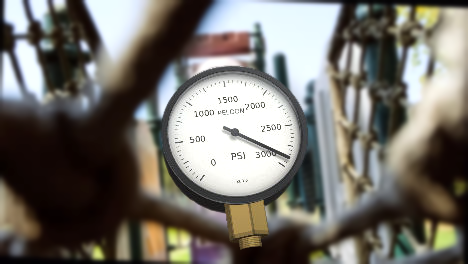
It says 2900
